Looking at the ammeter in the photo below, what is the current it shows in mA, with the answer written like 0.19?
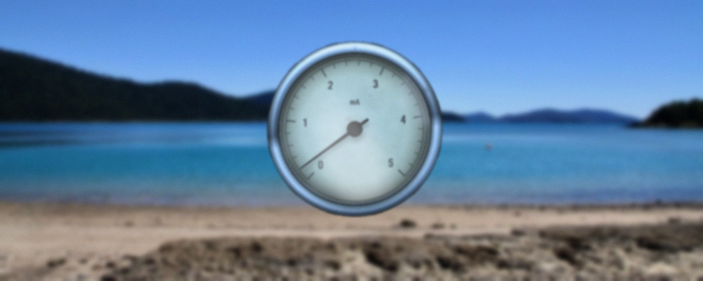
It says 0.2
